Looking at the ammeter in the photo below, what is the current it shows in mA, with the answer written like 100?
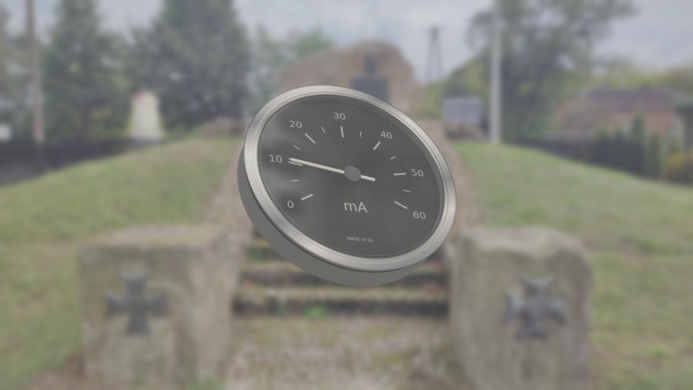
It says 10
